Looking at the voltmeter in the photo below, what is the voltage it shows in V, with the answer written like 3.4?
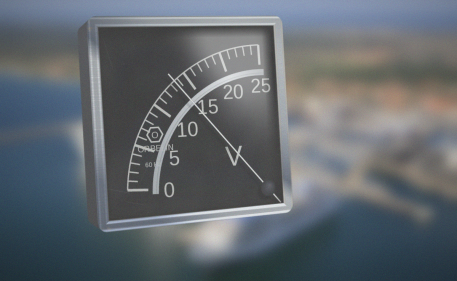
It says 13.5
